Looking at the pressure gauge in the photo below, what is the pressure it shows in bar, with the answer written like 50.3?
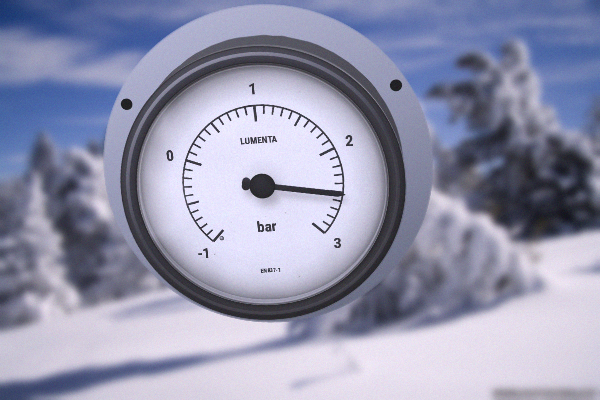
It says 2.5
